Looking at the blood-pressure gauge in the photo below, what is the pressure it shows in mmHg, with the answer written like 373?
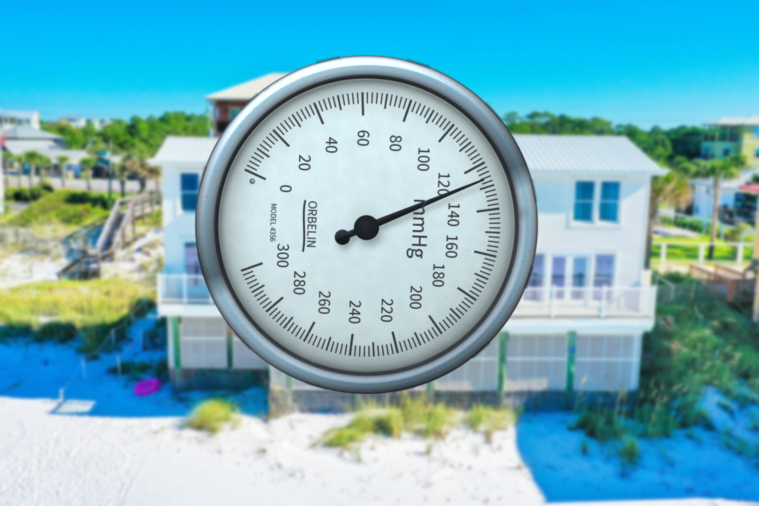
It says 126
